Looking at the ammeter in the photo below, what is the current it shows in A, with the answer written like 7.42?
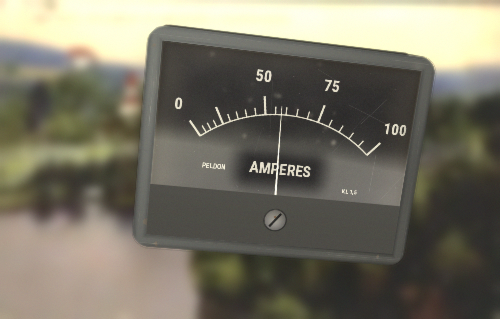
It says 57.5
